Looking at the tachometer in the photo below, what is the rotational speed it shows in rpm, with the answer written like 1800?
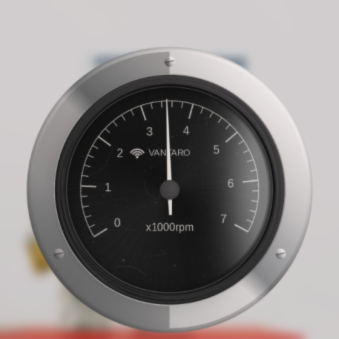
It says 3500
